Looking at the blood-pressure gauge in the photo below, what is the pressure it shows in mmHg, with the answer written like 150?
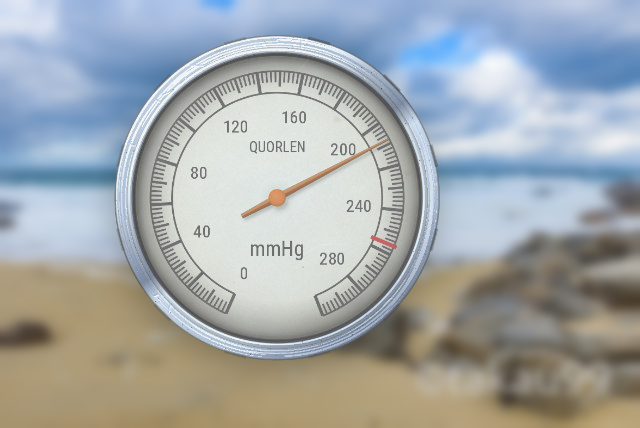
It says 208
